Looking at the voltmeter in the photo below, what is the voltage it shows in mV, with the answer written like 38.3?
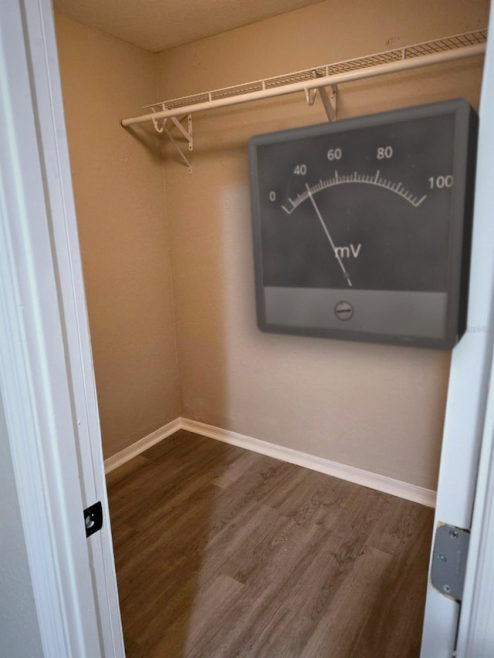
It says 40
